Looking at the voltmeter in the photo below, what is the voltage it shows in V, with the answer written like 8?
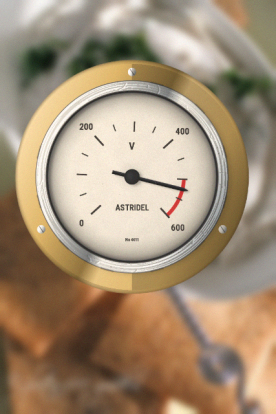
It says 525
